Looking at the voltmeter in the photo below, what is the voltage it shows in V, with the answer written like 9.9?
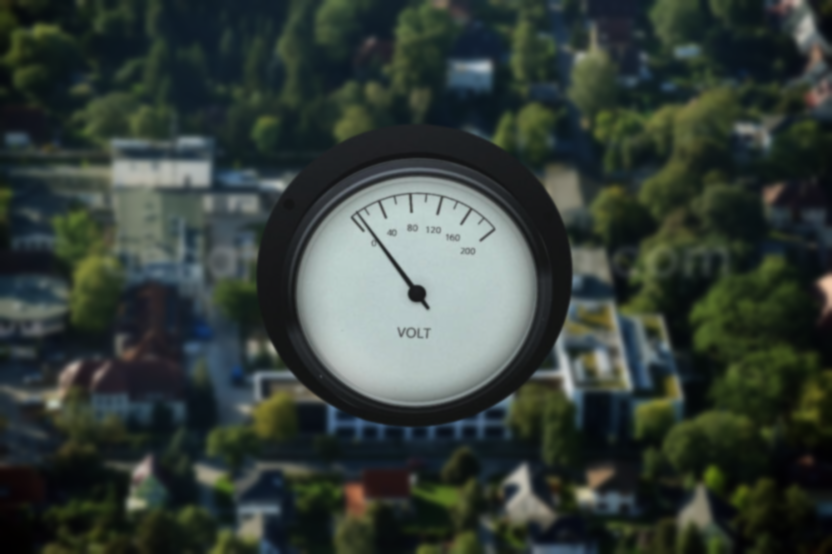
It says 10
